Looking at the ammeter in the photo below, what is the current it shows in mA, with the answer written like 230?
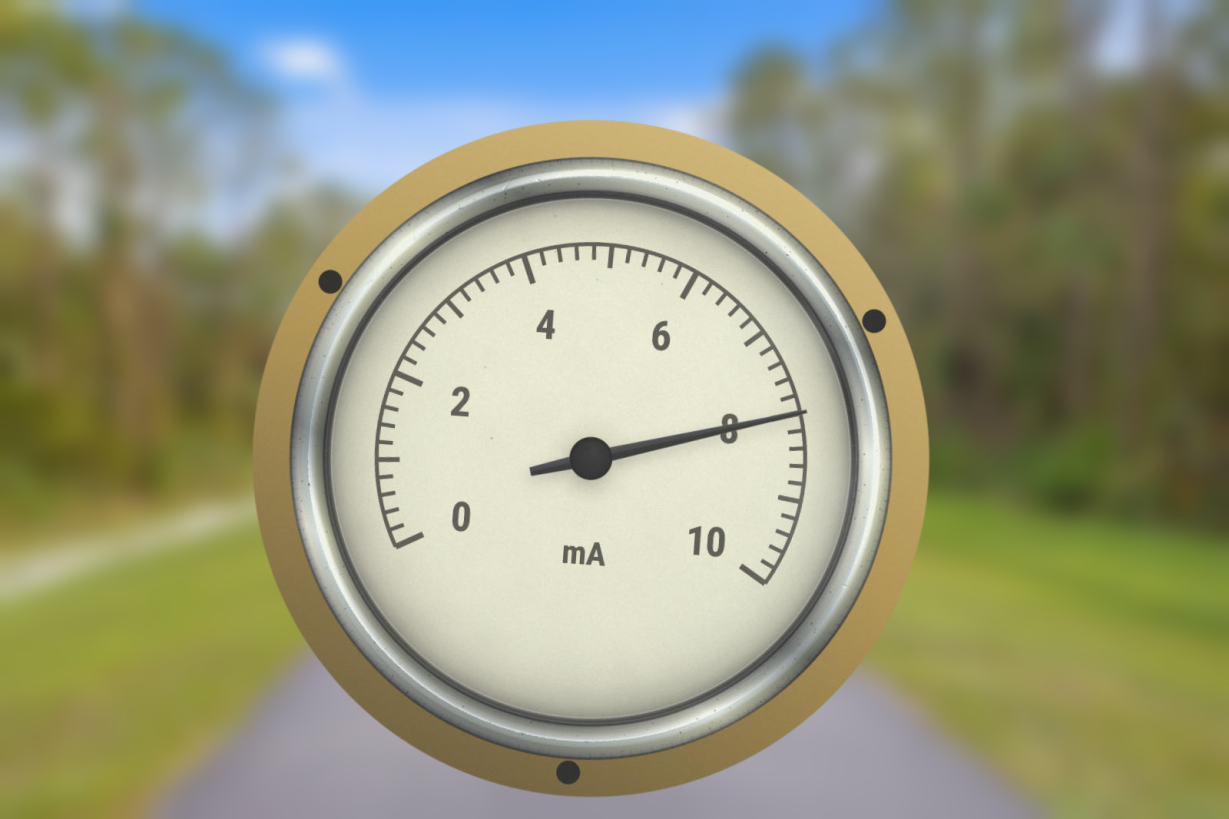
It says 8
